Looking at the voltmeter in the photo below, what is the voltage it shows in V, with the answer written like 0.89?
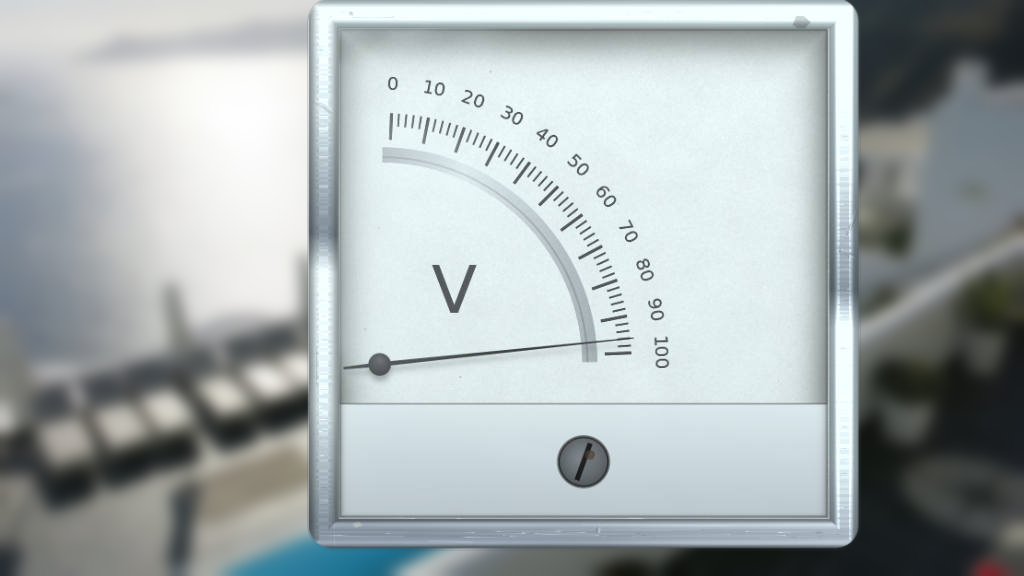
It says 96
